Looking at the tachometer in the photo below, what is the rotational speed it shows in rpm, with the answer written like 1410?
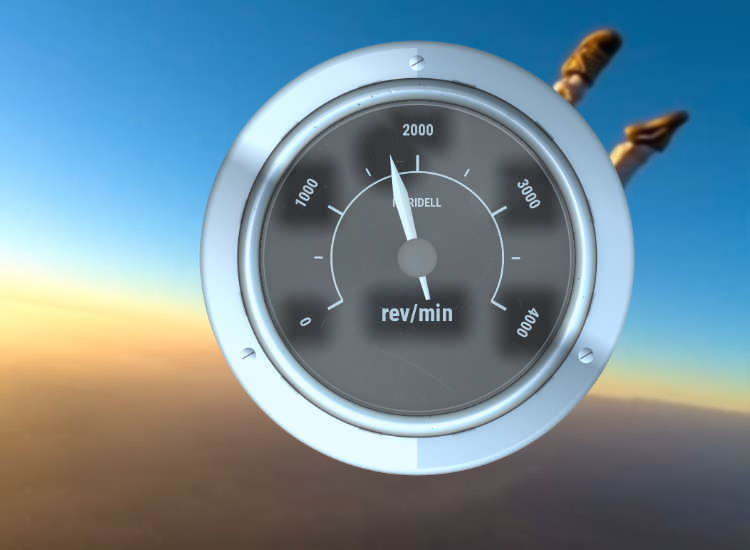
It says 1750
